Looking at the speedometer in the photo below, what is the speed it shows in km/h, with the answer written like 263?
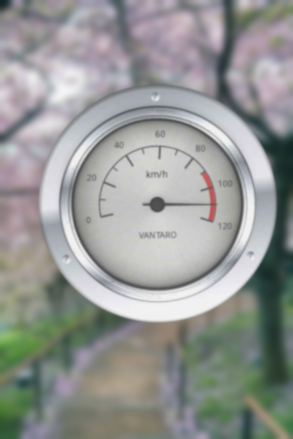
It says 110
